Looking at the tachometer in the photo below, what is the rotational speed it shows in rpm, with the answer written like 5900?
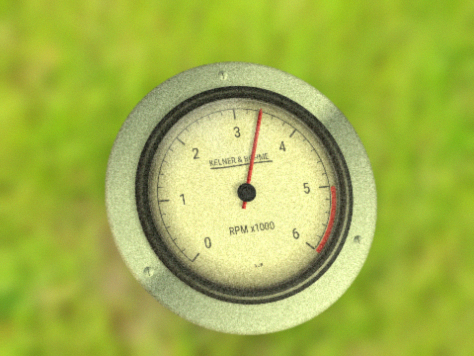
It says 3400
